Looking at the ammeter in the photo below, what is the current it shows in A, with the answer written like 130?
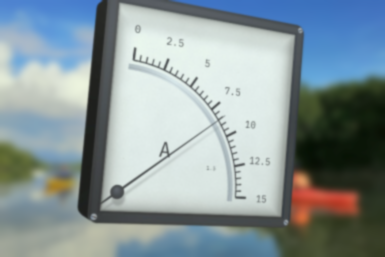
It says 8.5
